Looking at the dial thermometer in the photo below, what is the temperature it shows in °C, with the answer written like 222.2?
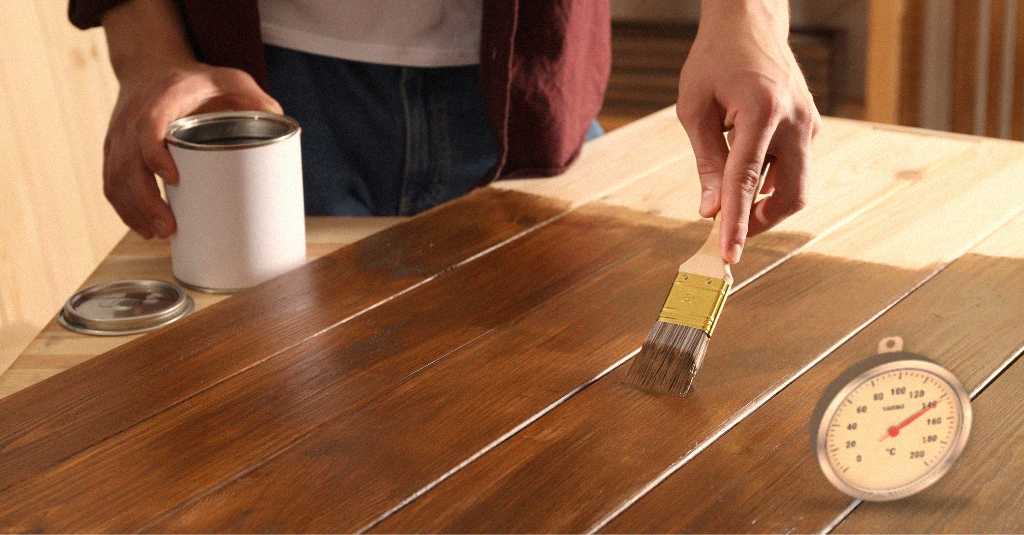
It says 140
